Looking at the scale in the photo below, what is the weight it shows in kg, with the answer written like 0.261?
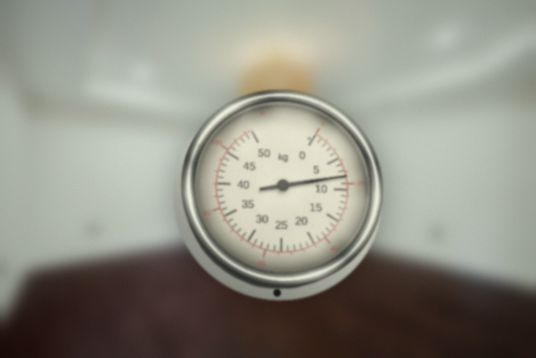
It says 8
